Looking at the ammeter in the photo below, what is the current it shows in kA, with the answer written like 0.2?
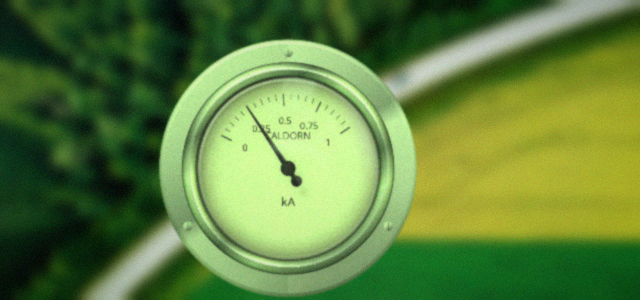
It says 0.25
